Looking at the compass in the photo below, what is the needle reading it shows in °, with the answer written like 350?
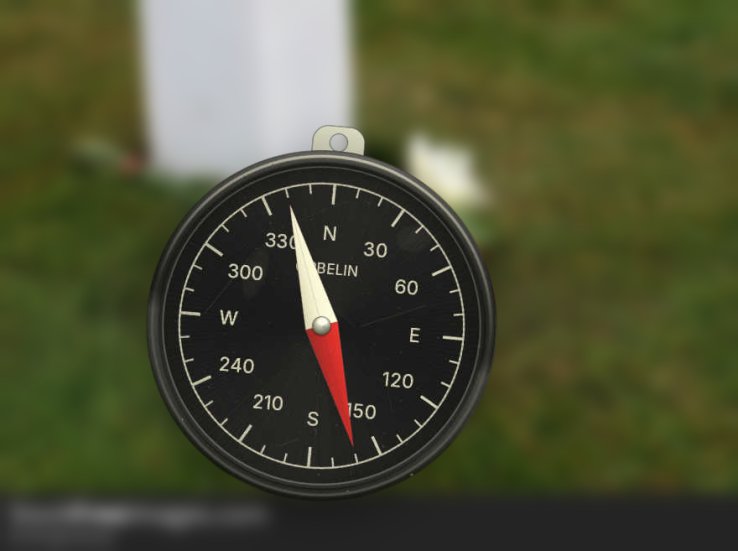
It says 160
